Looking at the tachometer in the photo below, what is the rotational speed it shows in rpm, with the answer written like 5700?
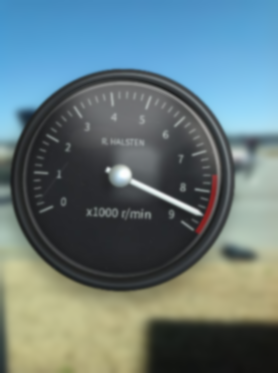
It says 8600
